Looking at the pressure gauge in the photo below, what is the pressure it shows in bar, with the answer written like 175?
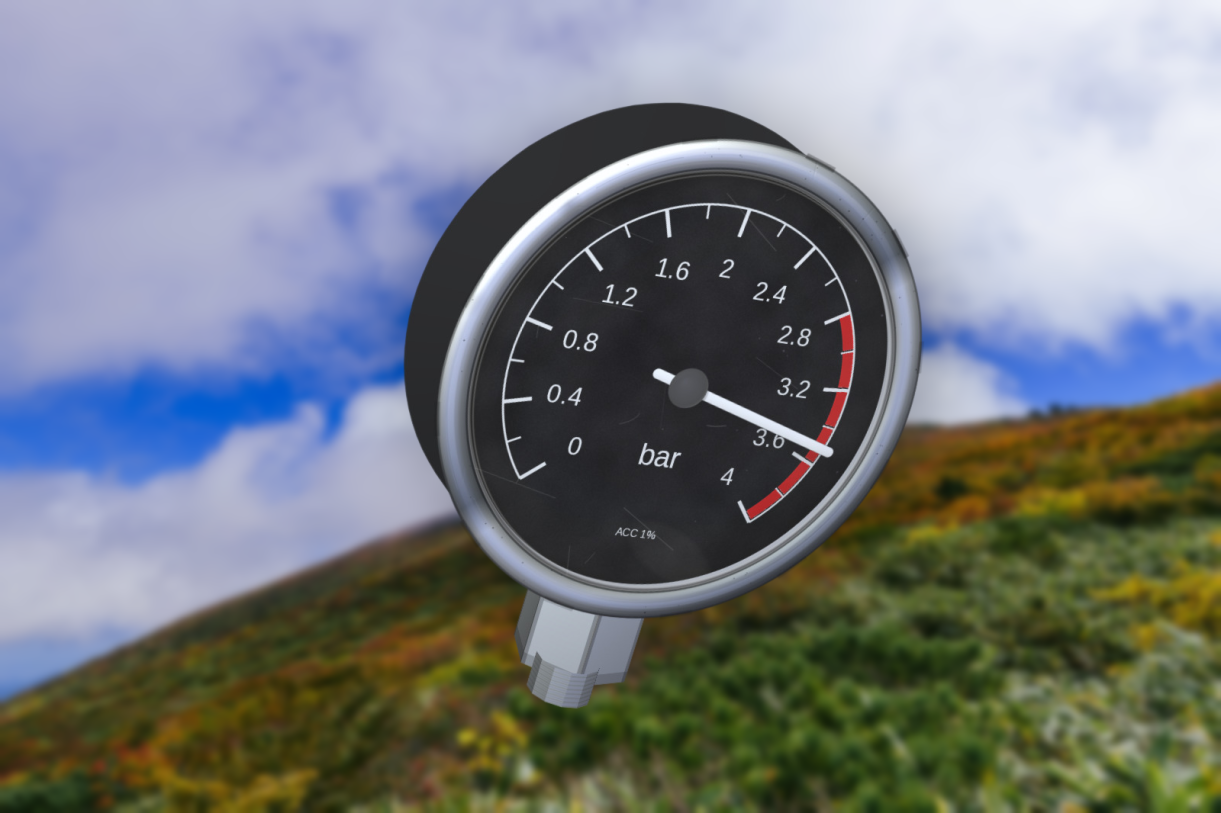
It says 3.5
